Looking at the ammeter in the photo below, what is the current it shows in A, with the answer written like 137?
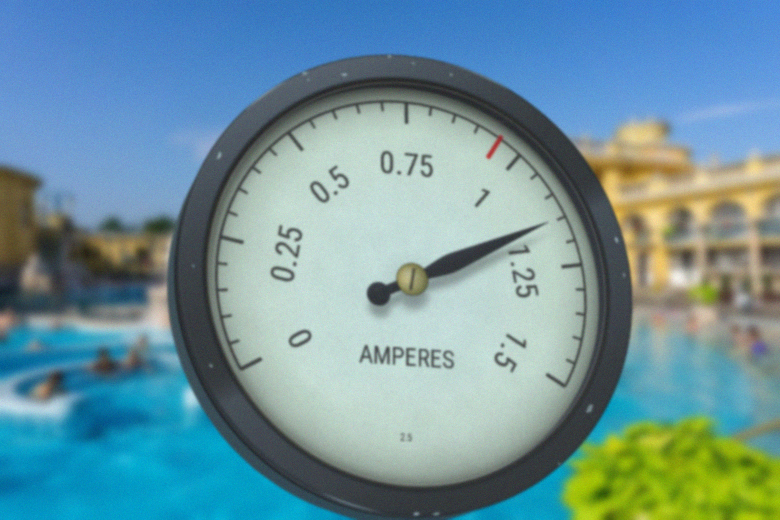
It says 1.15
